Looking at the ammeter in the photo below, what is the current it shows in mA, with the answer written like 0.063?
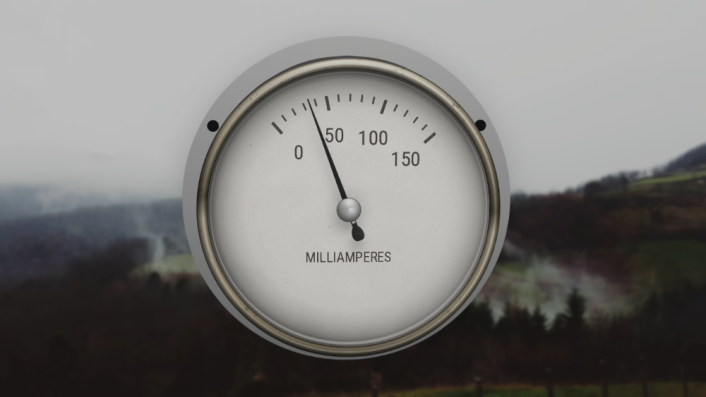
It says 35
